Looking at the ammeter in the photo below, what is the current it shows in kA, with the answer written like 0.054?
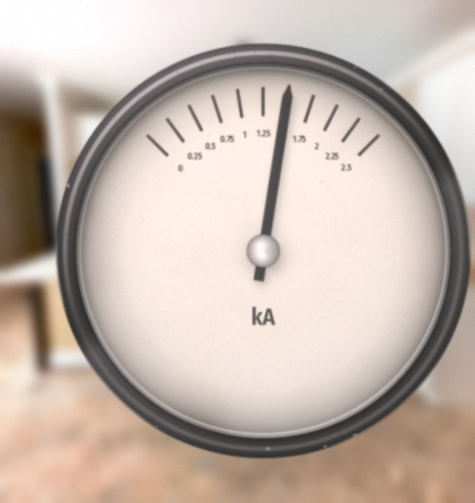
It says 1.5
